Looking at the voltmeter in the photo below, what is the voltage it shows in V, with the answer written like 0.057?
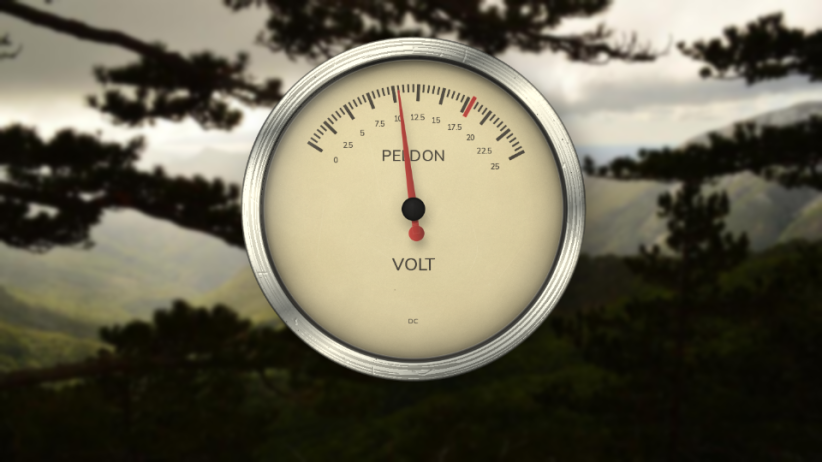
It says 10.5
